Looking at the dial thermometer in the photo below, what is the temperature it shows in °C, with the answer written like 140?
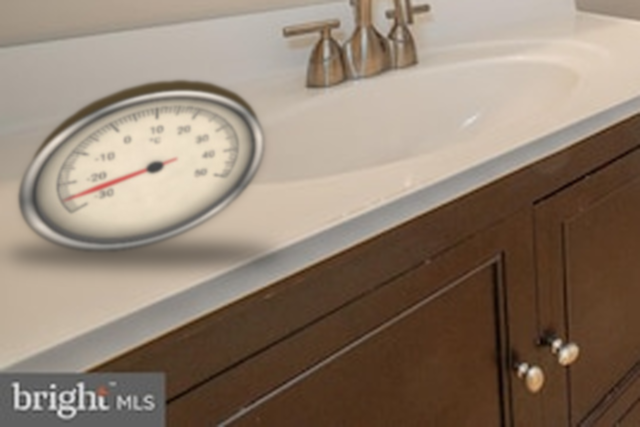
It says -25
